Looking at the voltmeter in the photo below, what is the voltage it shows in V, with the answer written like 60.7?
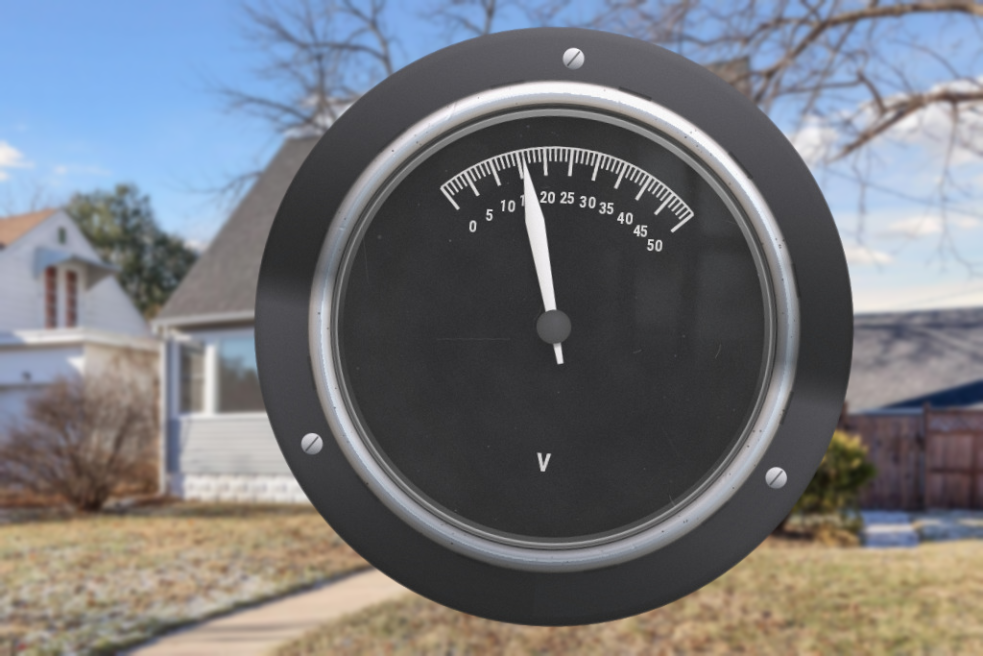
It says 16
